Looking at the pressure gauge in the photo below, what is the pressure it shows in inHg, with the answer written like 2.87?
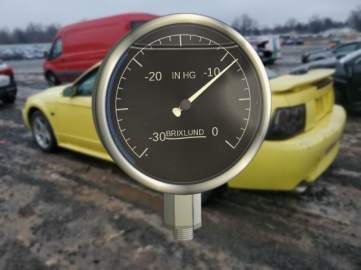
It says -9
